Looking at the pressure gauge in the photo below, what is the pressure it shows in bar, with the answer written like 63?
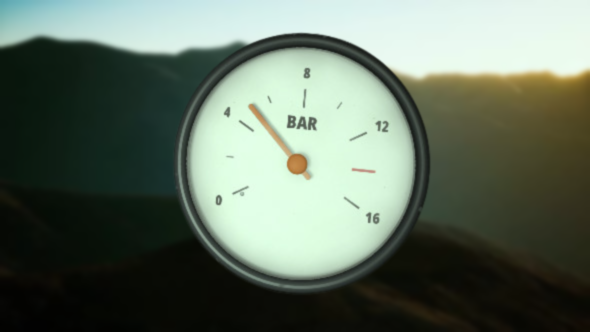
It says 5
